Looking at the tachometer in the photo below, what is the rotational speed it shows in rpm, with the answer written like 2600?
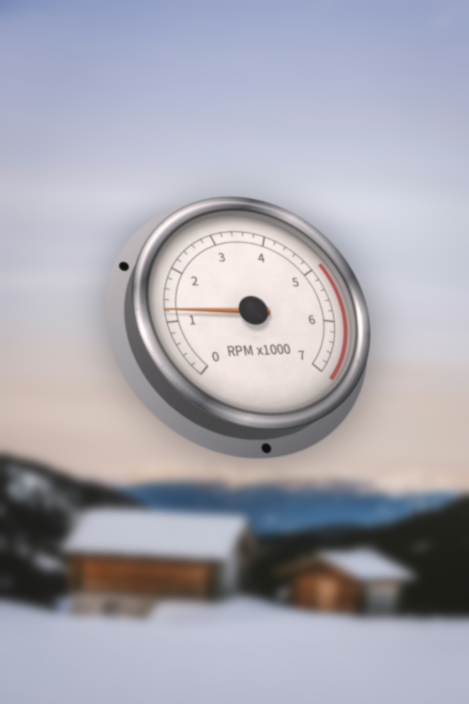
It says 1200
